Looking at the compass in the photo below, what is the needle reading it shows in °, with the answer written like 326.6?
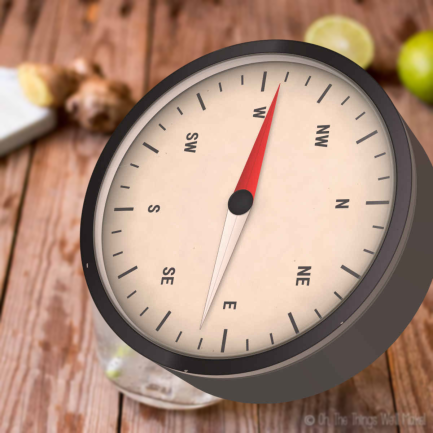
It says 280
